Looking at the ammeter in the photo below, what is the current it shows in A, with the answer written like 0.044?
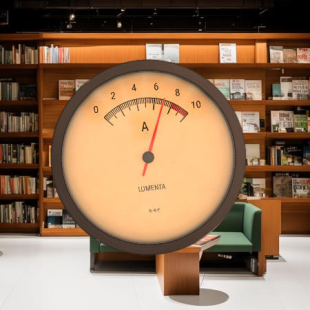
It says 7
